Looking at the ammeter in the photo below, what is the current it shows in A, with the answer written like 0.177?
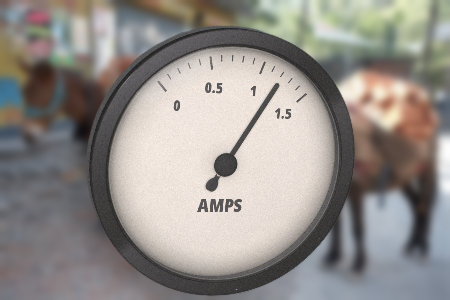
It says 1.2
